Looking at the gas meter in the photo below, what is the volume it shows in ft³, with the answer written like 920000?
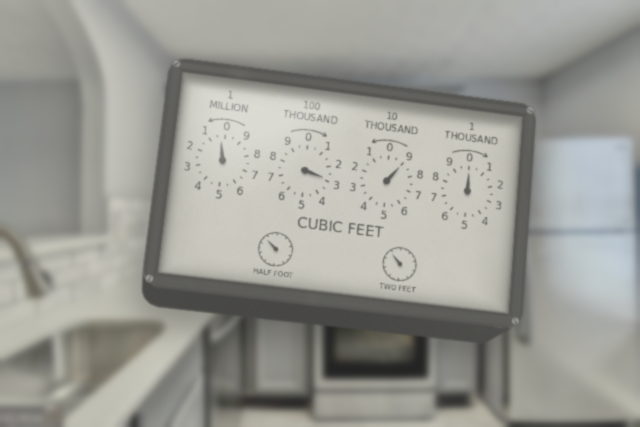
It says 29000
